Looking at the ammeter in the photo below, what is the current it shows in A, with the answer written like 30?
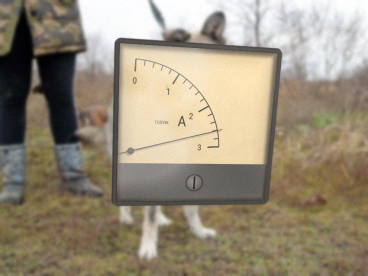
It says 2.6
